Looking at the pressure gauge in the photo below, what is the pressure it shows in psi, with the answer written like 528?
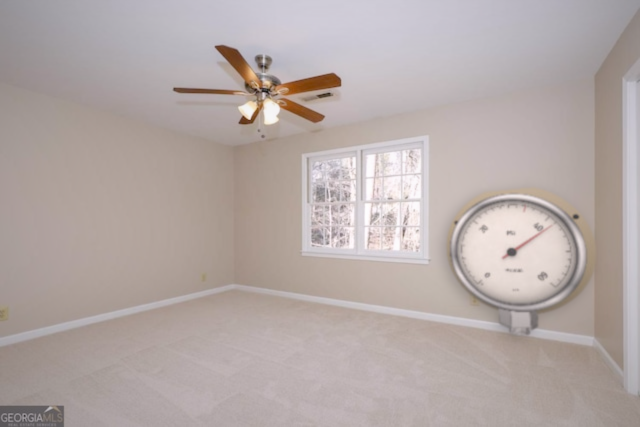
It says 42
